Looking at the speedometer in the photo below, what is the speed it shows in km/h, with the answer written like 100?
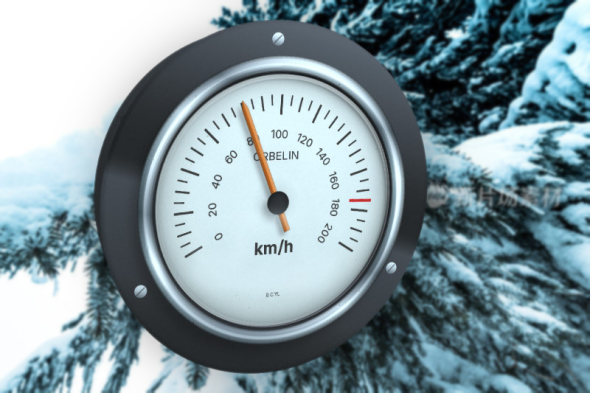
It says 80
